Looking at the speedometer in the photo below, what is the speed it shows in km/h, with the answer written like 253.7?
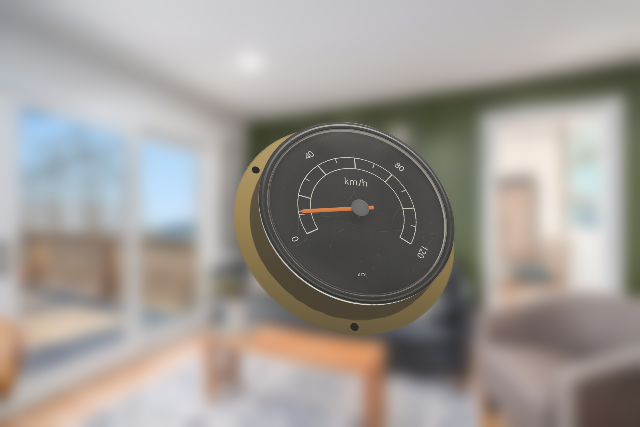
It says 10
